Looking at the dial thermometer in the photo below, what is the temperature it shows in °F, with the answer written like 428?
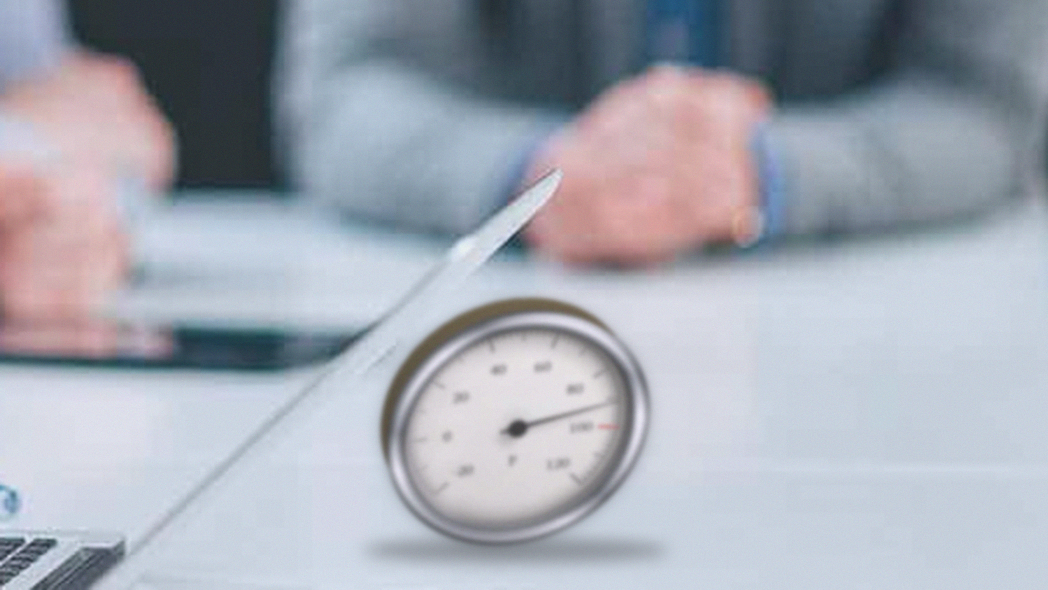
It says 90
